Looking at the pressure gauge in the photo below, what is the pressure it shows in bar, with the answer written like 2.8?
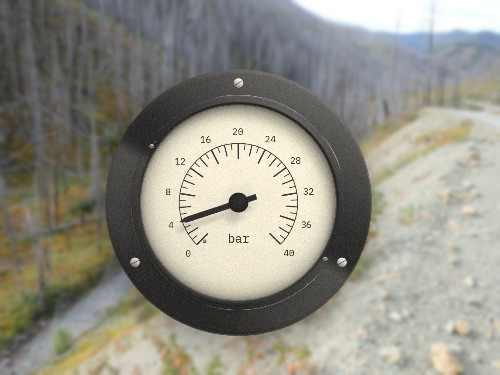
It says 4
